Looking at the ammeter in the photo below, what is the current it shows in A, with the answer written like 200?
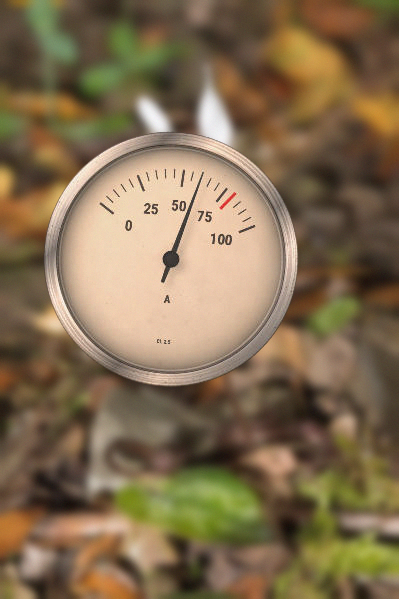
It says 60
